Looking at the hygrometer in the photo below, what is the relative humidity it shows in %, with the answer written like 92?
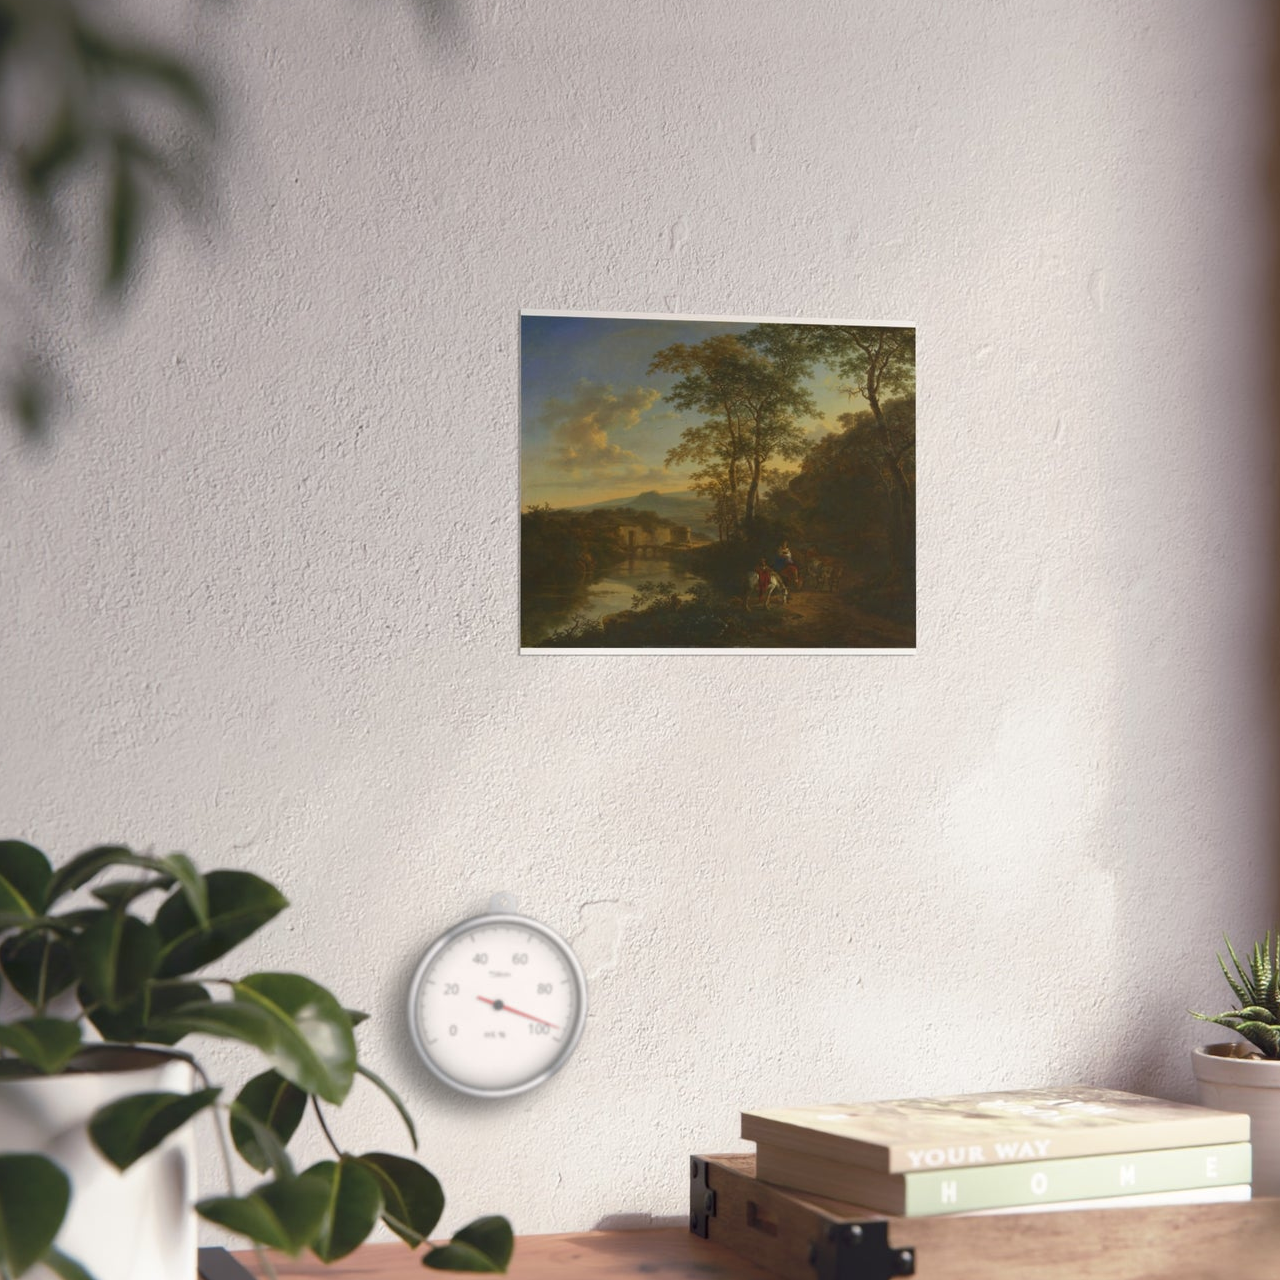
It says 96
